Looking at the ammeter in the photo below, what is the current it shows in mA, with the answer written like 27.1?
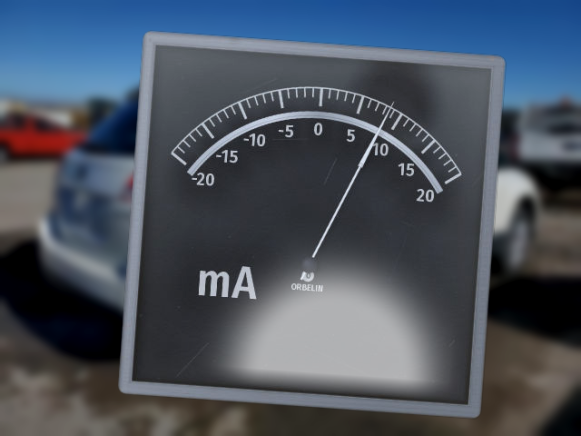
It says 8.5
